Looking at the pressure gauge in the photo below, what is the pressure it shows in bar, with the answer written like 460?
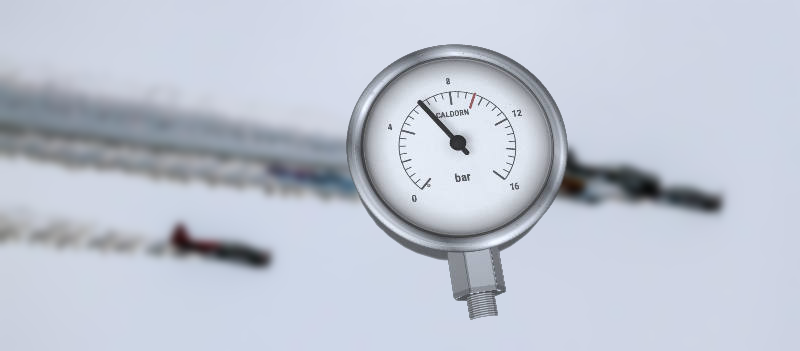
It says 6
